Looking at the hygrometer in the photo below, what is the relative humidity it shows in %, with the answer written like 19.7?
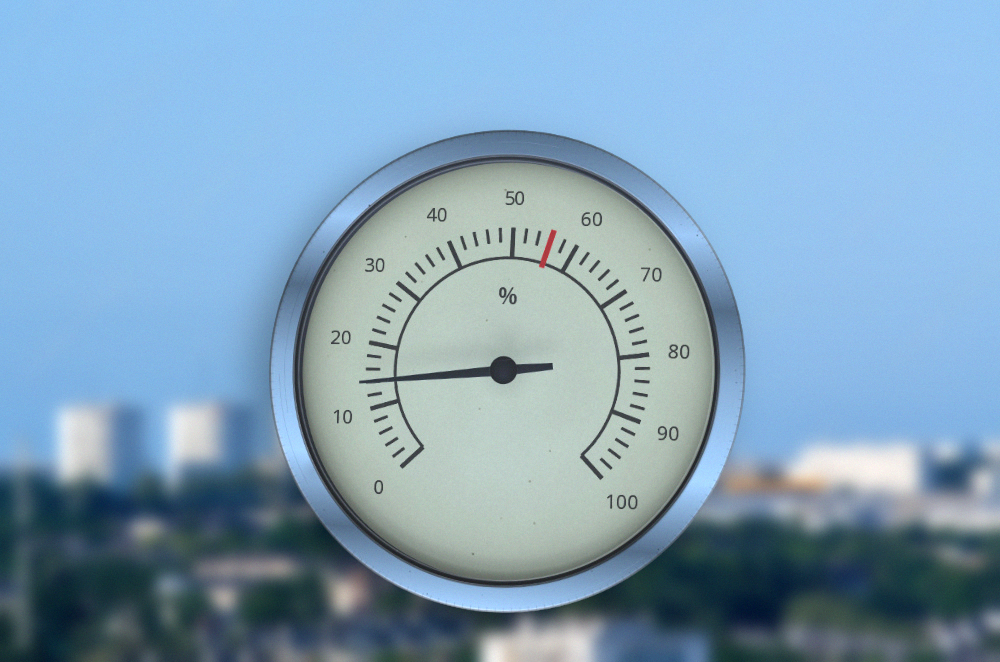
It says 14
